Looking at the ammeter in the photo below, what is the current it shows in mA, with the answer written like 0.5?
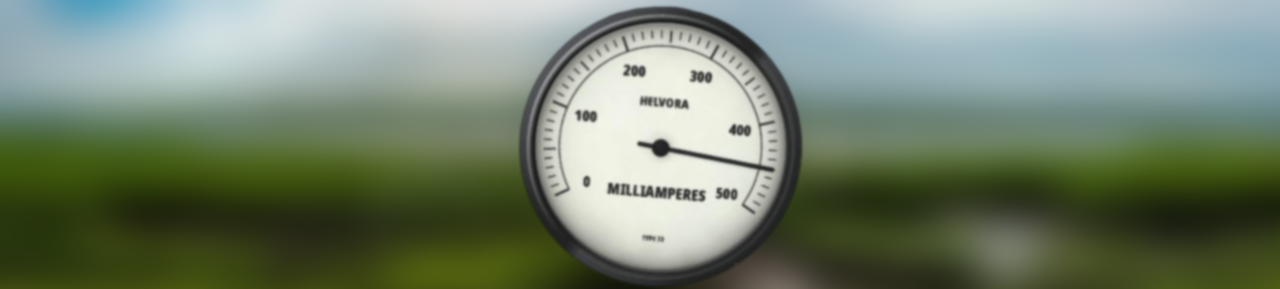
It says 450
